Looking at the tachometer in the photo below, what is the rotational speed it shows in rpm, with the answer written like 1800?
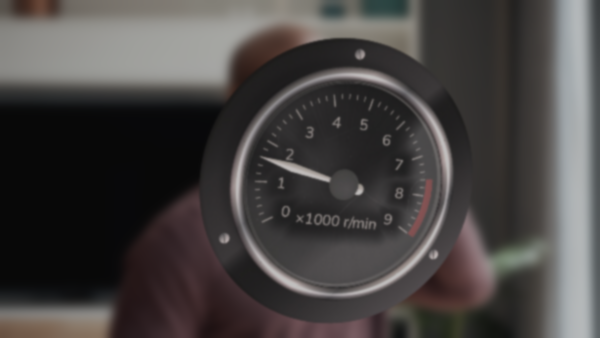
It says 1600
